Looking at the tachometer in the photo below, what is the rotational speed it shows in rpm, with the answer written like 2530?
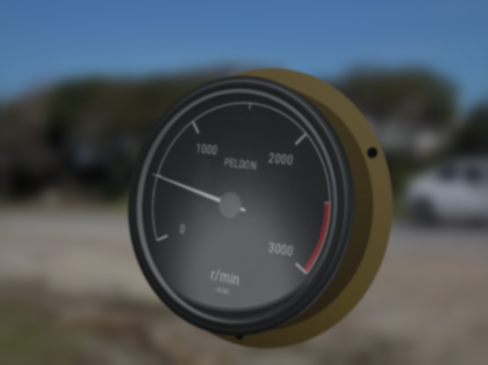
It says 500
